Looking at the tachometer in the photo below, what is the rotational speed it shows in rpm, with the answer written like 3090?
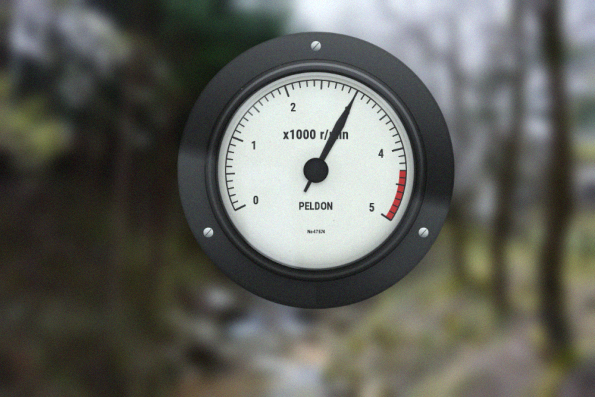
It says 3000
